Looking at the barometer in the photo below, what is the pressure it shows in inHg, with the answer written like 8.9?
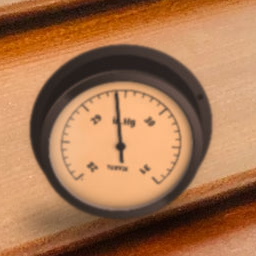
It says 29.4
